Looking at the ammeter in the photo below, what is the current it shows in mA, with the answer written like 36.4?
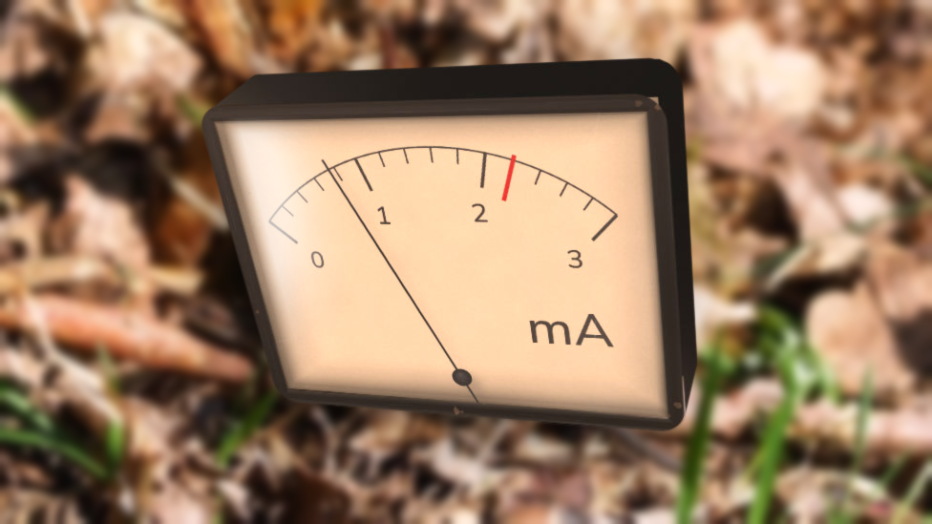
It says 0.8
